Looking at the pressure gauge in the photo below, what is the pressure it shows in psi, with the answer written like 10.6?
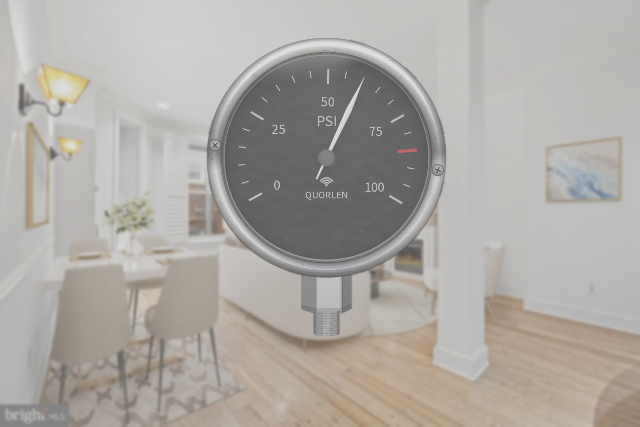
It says 60
